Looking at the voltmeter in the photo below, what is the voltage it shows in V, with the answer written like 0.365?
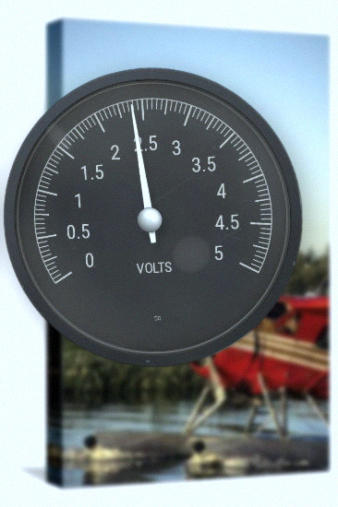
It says 2.4
